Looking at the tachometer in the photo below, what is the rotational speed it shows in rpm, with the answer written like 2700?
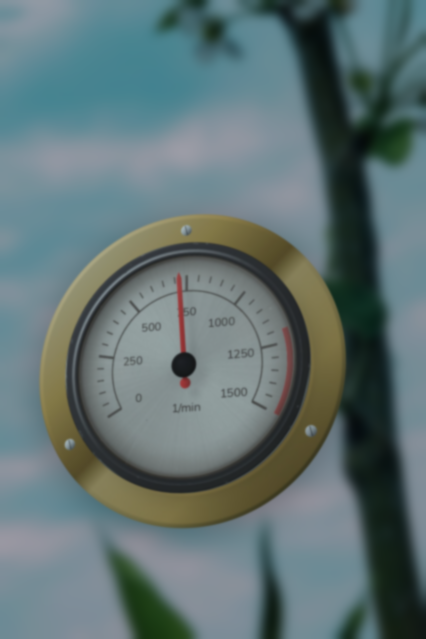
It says 725
